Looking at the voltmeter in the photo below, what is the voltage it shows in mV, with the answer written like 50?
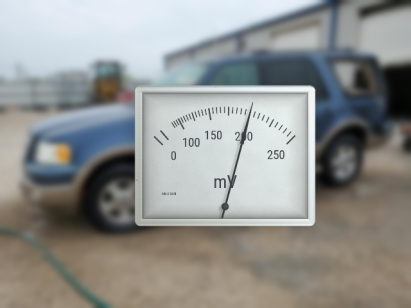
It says 200
